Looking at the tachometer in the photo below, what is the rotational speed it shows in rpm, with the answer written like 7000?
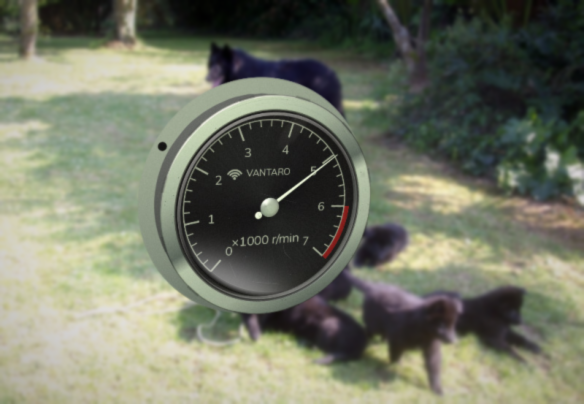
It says 5000
